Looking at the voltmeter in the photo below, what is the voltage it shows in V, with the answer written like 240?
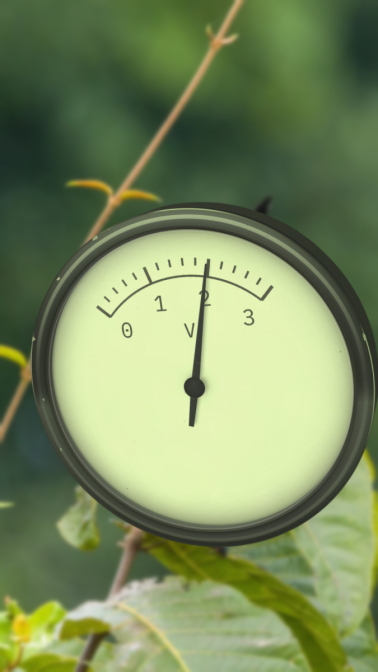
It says 2
